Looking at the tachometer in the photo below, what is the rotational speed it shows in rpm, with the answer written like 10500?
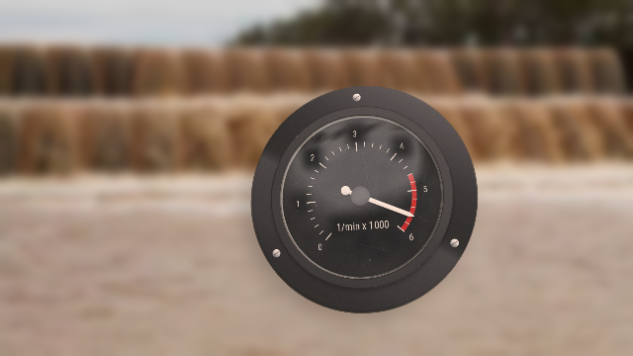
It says 5600
